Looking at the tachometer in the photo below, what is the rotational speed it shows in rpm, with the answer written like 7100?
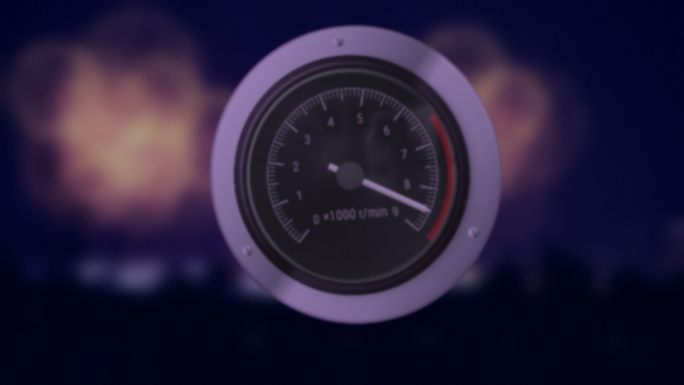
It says 8500
